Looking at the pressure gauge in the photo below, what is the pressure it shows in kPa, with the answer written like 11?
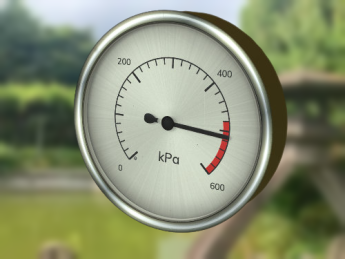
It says 510
